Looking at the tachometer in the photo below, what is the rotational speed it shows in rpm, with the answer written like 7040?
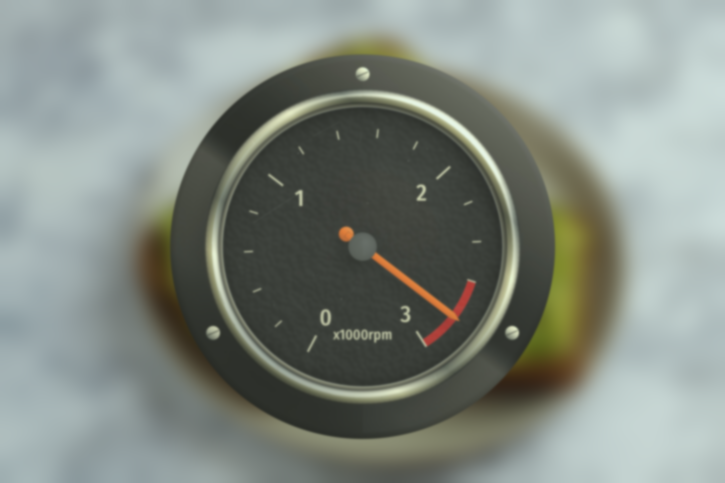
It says 2800
